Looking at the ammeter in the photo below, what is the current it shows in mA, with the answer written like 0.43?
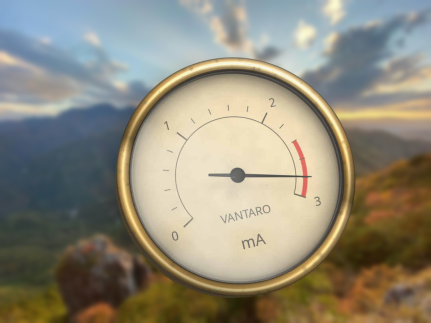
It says 2.8
